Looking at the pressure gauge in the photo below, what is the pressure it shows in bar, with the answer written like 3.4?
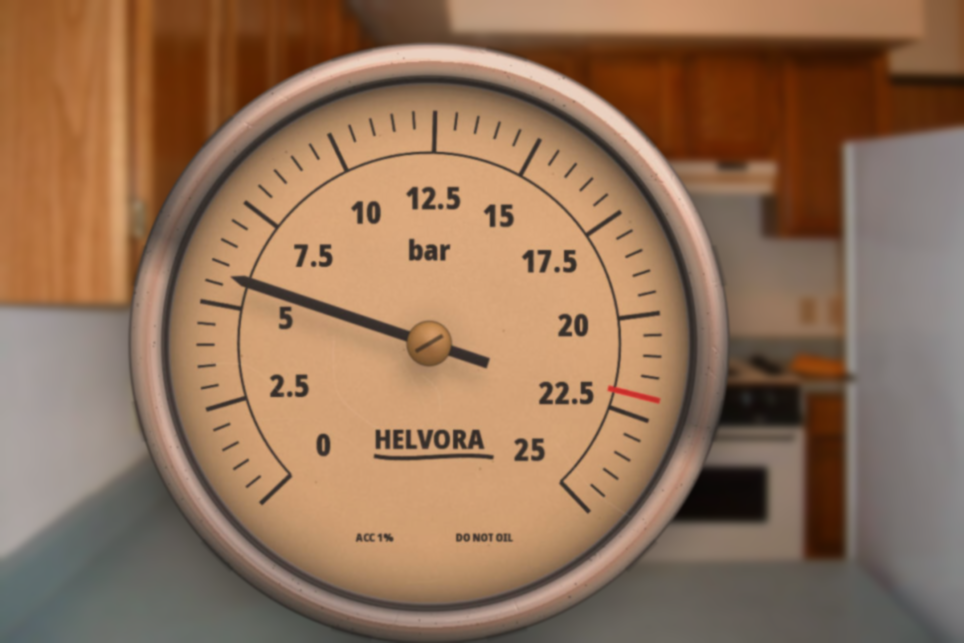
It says 5.75
